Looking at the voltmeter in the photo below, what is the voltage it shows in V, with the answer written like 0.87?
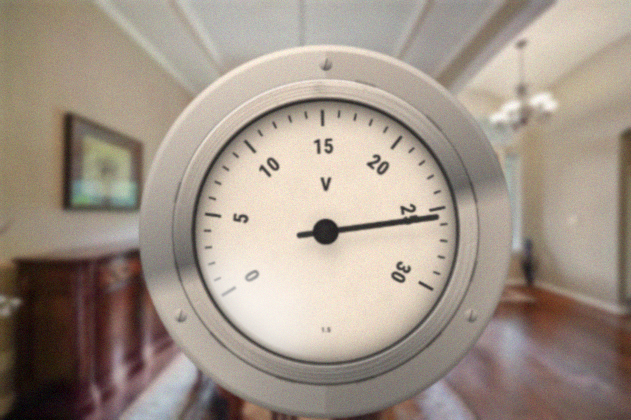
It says 25.5
